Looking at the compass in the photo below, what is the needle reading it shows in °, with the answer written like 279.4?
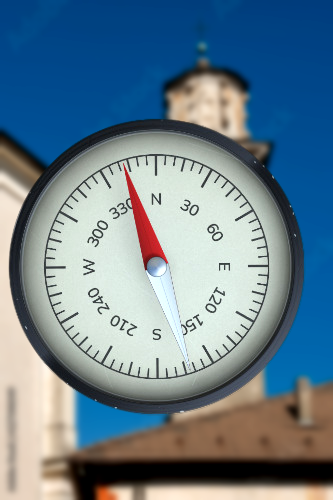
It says 342.5
